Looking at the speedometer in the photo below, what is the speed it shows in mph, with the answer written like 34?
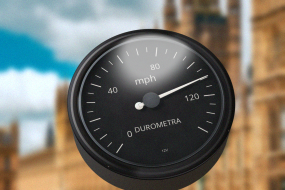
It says 110
